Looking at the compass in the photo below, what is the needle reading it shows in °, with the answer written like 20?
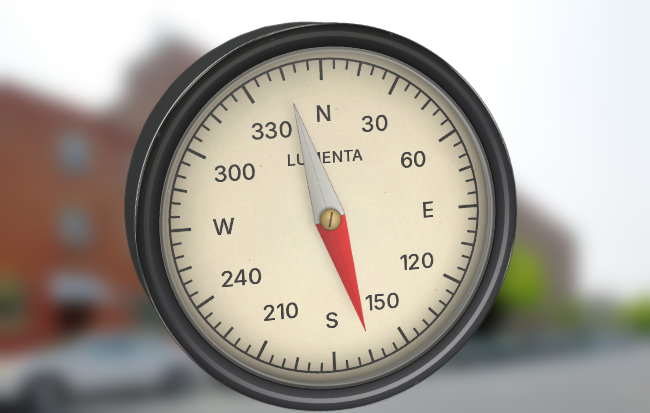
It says 165
